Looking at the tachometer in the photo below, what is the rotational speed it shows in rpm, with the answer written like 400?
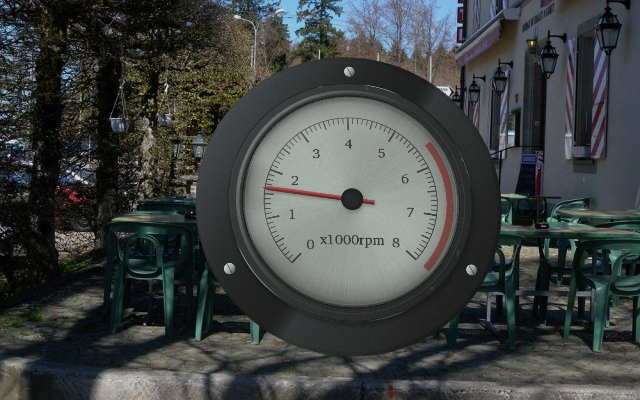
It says 1600
